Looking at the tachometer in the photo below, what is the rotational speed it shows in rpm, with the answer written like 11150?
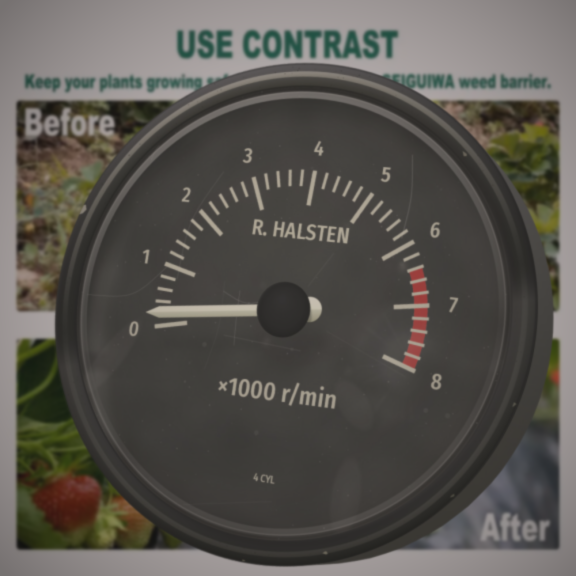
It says 200
